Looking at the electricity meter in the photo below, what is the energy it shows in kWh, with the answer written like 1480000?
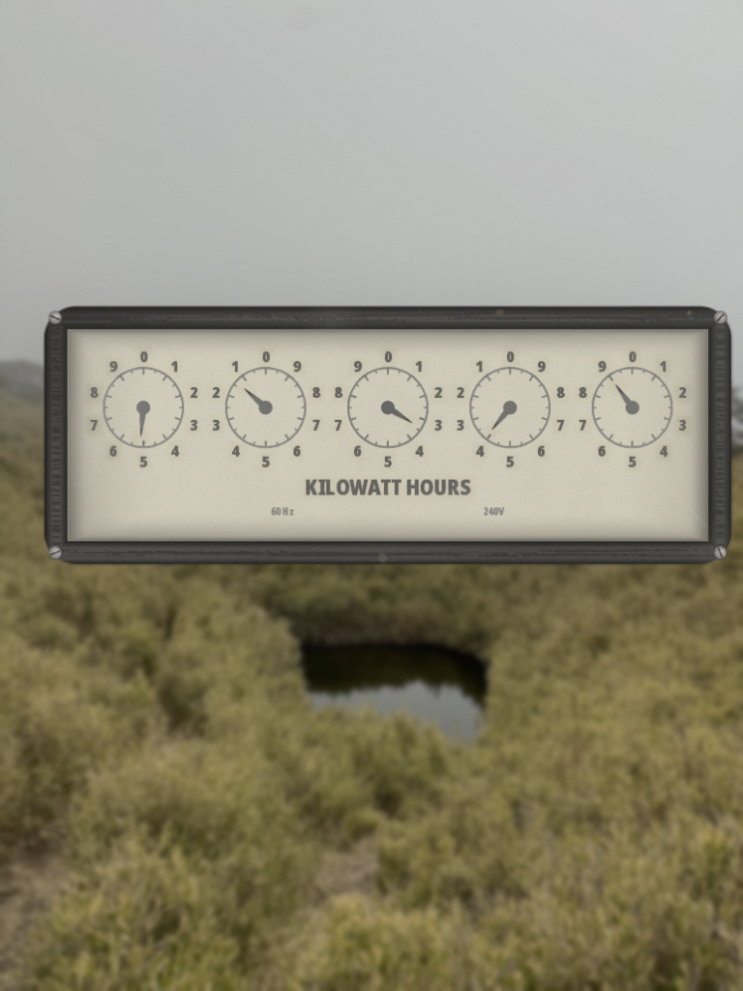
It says 51339
